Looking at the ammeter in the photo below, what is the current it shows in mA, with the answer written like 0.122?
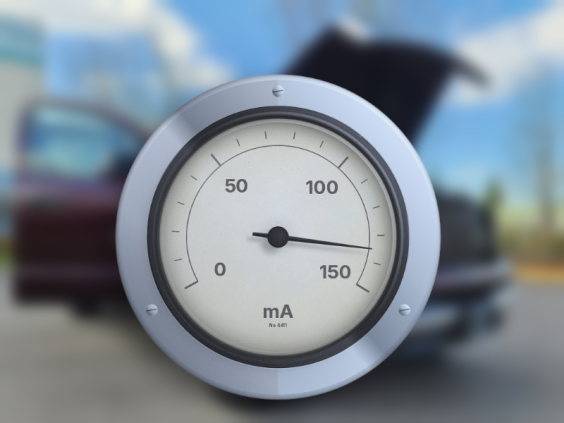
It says 135
